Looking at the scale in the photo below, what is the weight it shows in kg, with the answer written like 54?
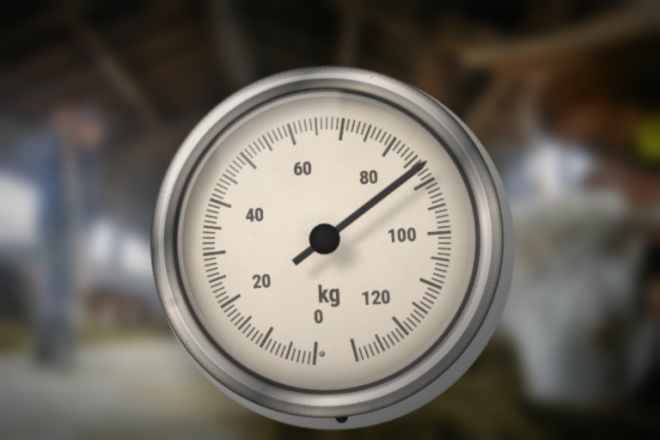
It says 87
